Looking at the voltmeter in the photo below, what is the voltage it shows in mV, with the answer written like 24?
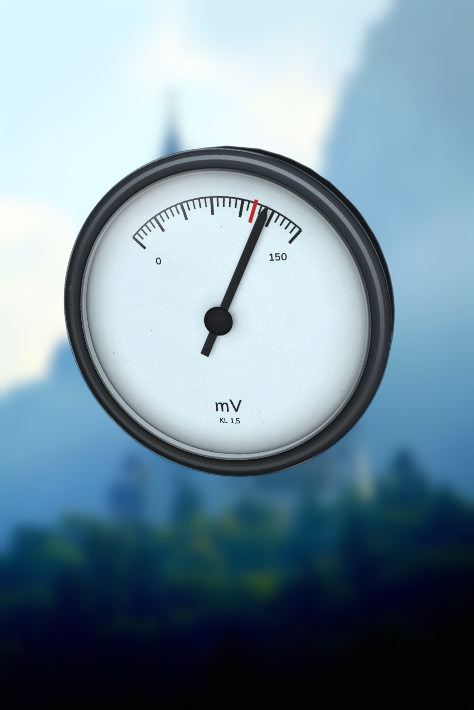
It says 120
